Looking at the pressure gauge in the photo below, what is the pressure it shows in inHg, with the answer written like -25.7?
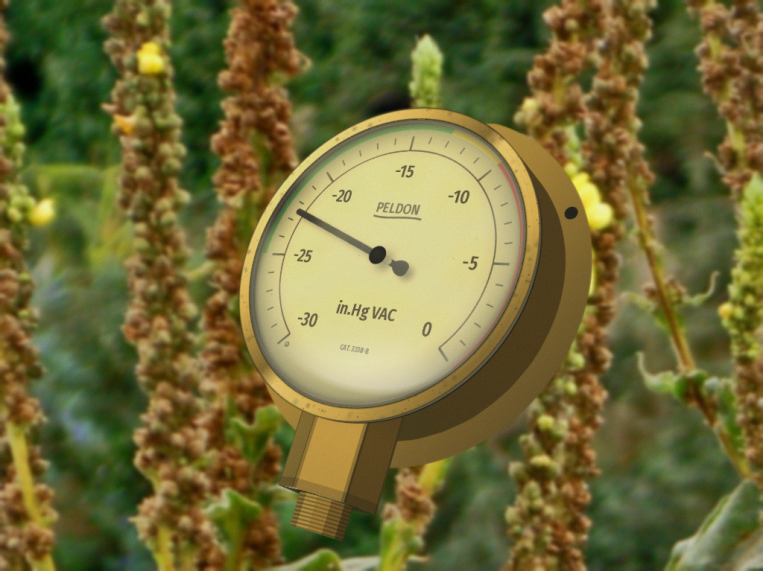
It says -22.5
